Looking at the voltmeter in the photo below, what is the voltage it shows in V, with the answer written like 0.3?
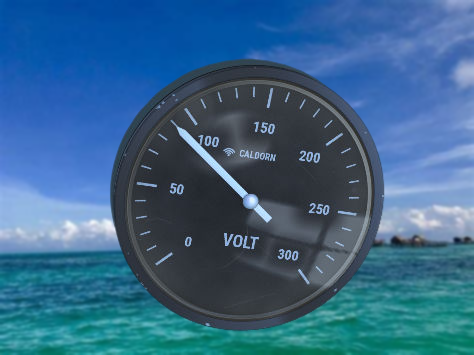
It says 90
